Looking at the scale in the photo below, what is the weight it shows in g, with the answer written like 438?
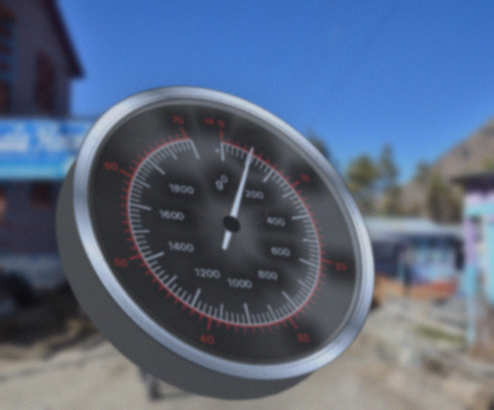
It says 100
